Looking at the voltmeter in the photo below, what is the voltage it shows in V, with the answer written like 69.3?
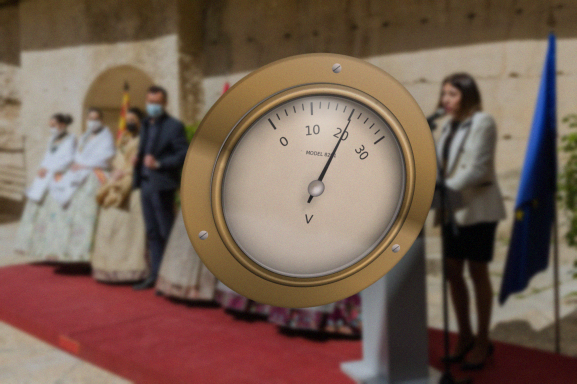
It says 20
